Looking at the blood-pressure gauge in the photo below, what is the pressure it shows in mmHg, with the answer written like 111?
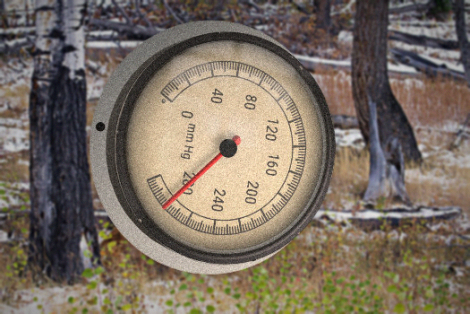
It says 280
